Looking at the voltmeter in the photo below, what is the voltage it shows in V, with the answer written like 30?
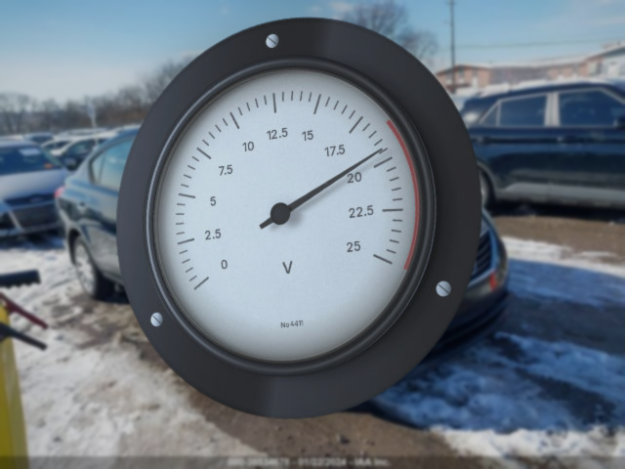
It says 19.5
